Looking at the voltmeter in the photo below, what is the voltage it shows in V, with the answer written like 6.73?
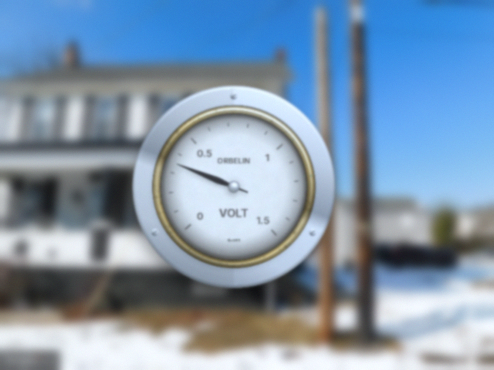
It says 0.35
